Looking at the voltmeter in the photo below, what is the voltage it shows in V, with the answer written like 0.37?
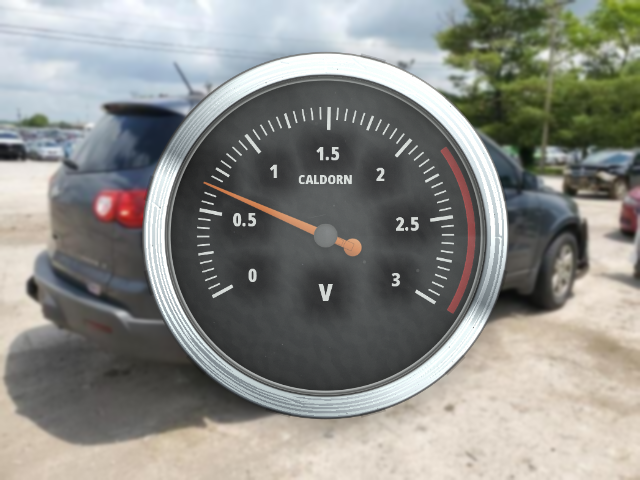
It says 0.65
